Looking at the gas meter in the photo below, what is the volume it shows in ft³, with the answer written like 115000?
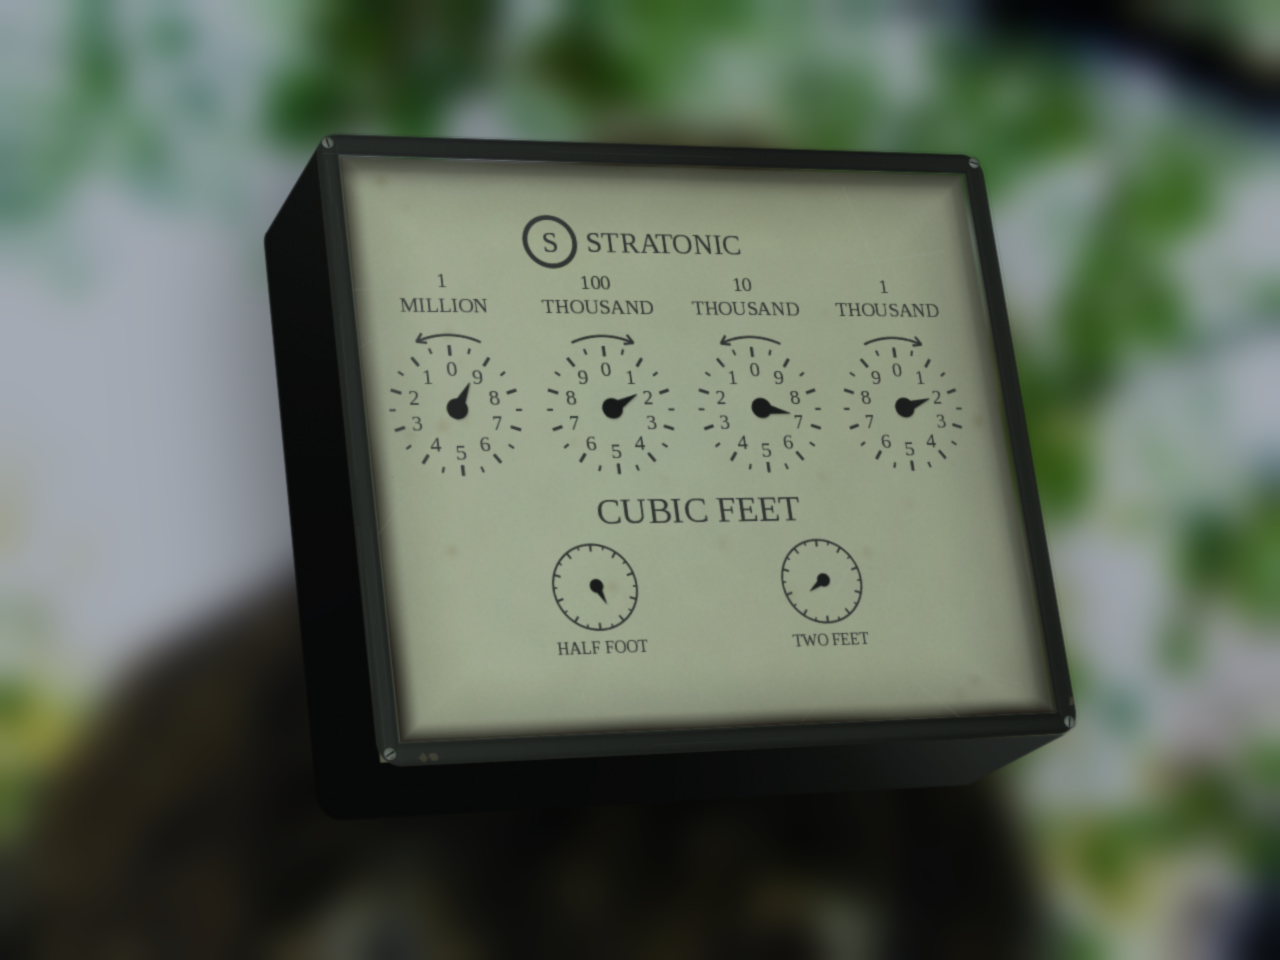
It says 917200
